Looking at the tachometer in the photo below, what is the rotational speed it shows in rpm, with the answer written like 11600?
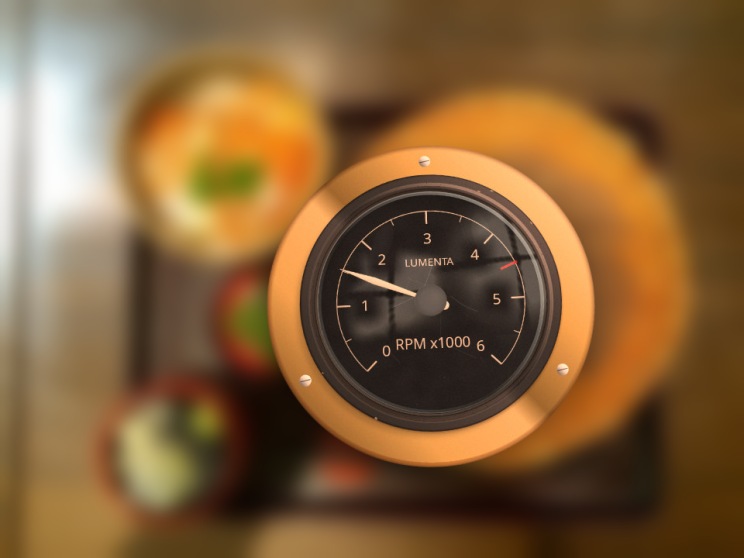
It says 1500
